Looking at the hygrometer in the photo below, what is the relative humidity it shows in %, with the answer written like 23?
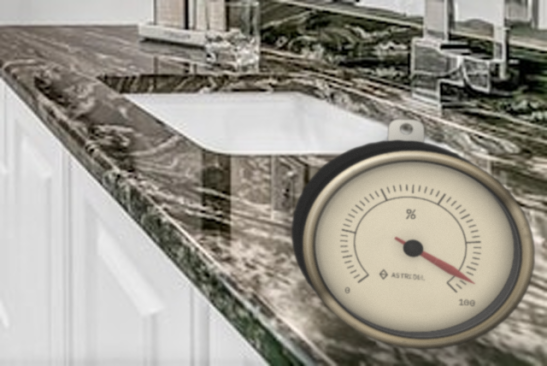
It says 94
